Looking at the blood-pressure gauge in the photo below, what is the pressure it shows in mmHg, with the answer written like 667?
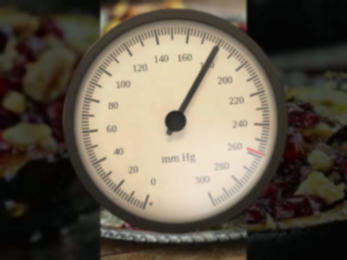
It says 180
